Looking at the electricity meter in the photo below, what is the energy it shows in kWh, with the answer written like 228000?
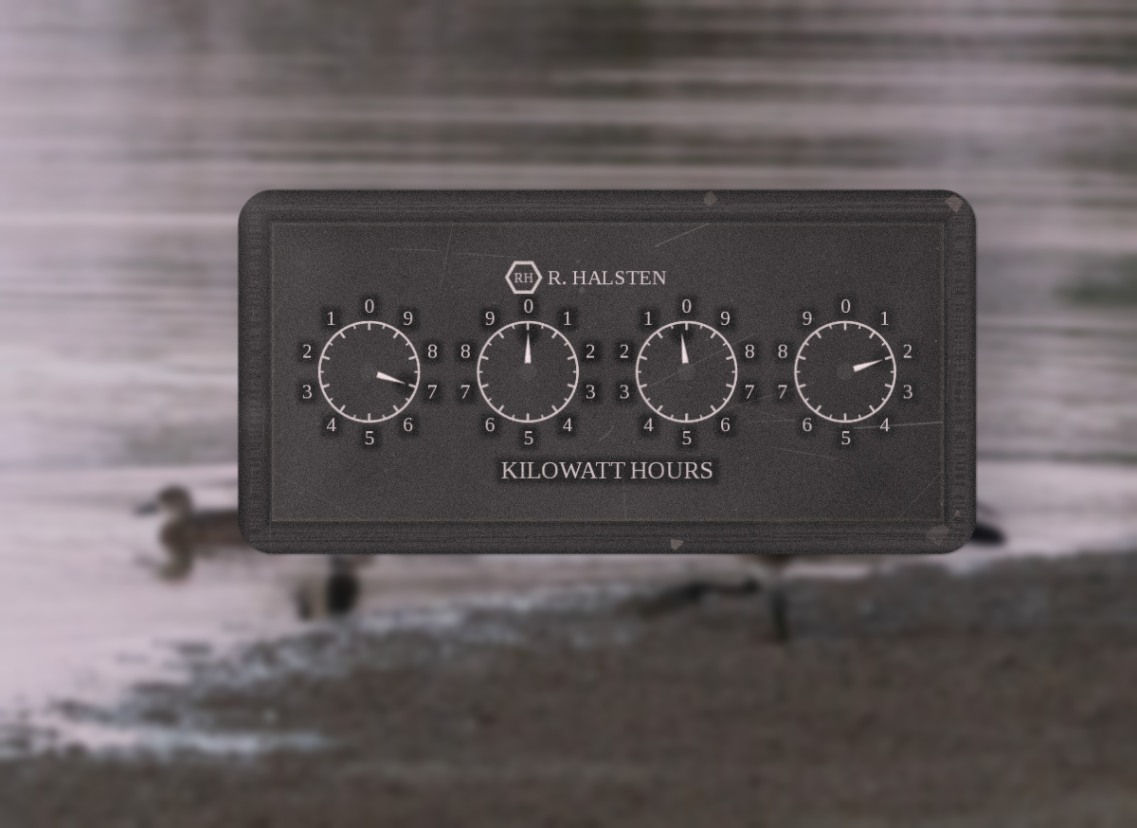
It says 7002
